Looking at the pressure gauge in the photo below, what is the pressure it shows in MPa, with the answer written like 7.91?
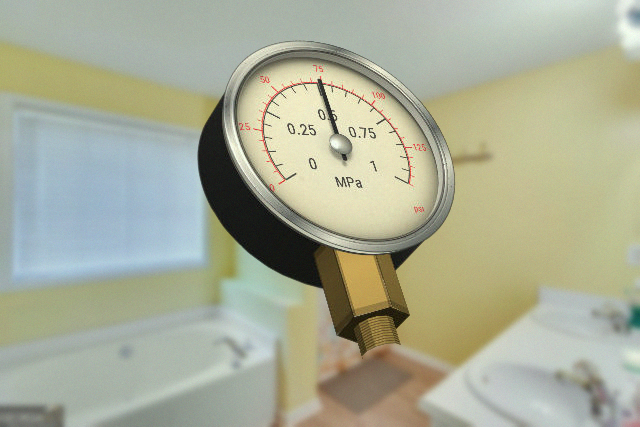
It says 0.5
